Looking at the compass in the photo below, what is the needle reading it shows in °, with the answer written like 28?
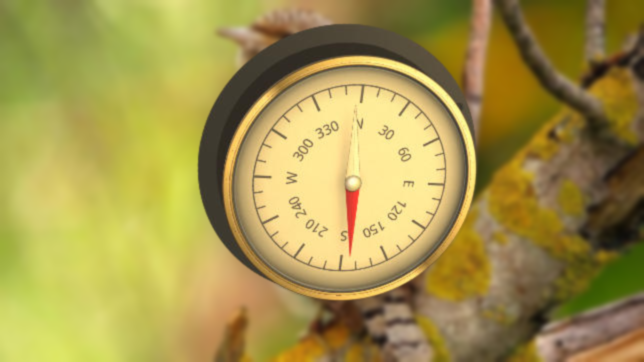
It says 175
